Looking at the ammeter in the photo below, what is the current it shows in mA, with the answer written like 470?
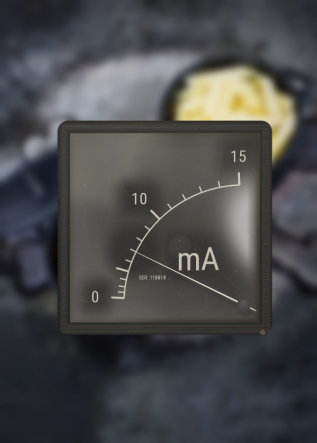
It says 7
